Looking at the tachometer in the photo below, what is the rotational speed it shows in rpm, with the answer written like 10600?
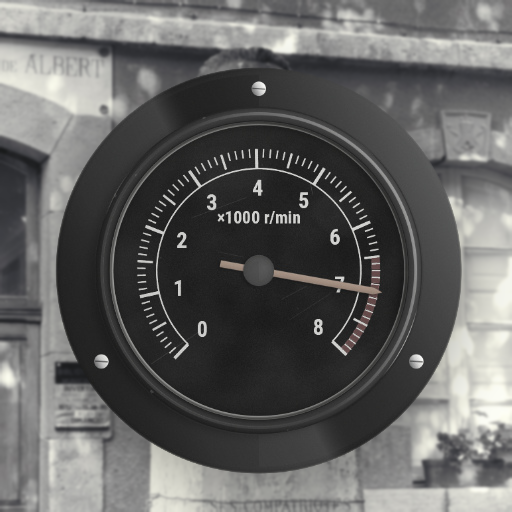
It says 7000
